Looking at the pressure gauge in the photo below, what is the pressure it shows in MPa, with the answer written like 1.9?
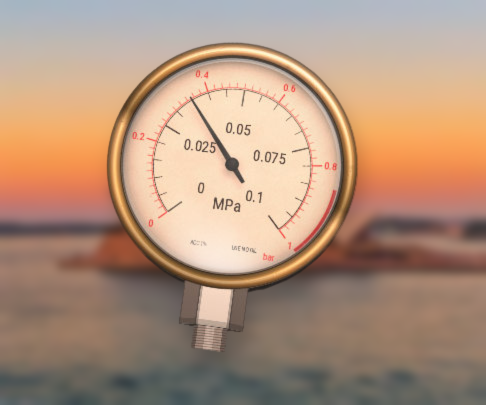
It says 0.035
